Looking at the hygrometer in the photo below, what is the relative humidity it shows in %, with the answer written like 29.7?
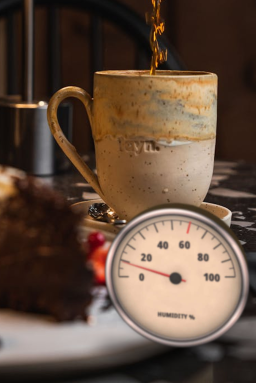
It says 10
